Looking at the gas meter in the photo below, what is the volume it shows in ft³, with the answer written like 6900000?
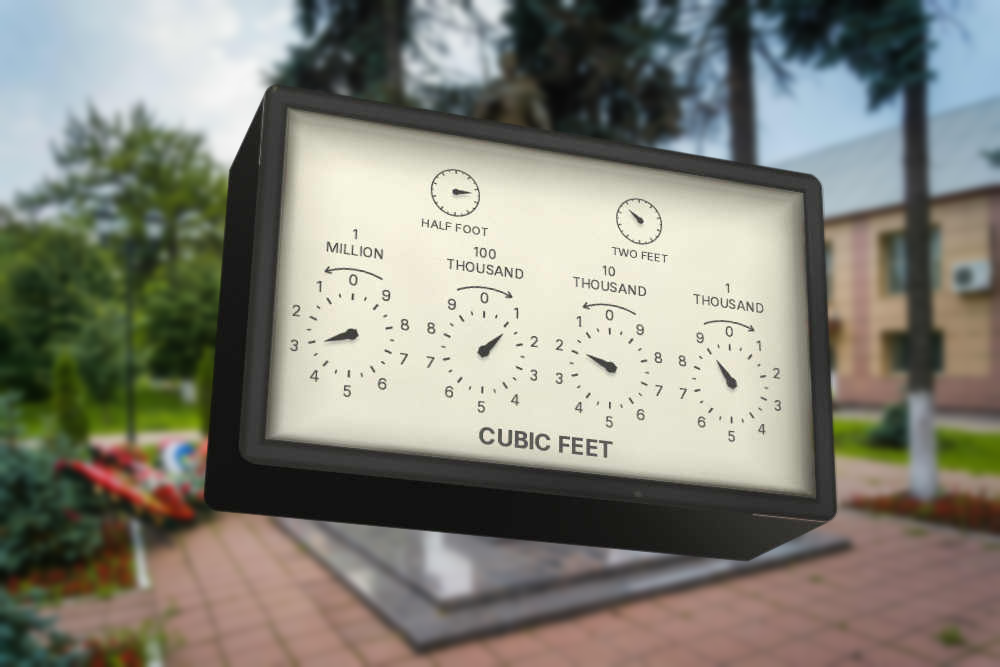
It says 311900
